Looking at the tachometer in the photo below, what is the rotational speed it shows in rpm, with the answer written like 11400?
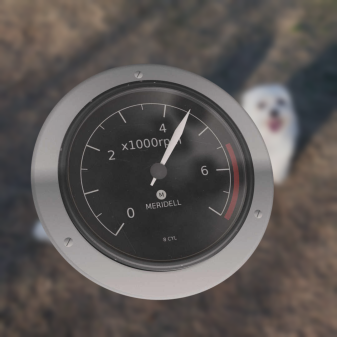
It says 4500
